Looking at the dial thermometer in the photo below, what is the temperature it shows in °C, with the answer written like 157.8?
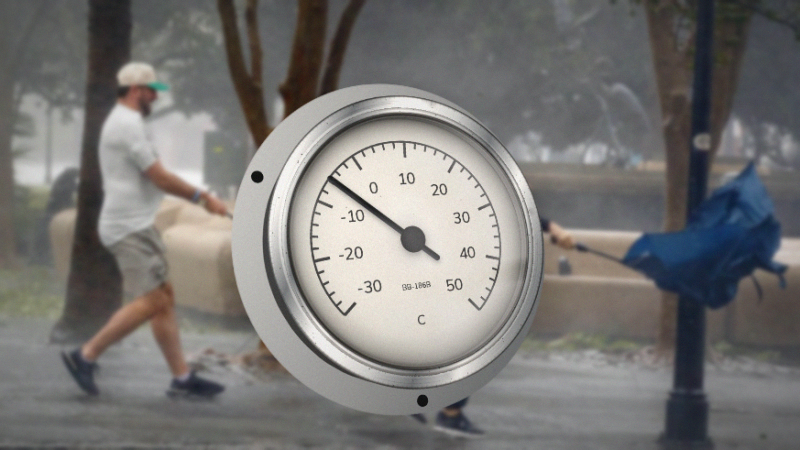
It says -6
